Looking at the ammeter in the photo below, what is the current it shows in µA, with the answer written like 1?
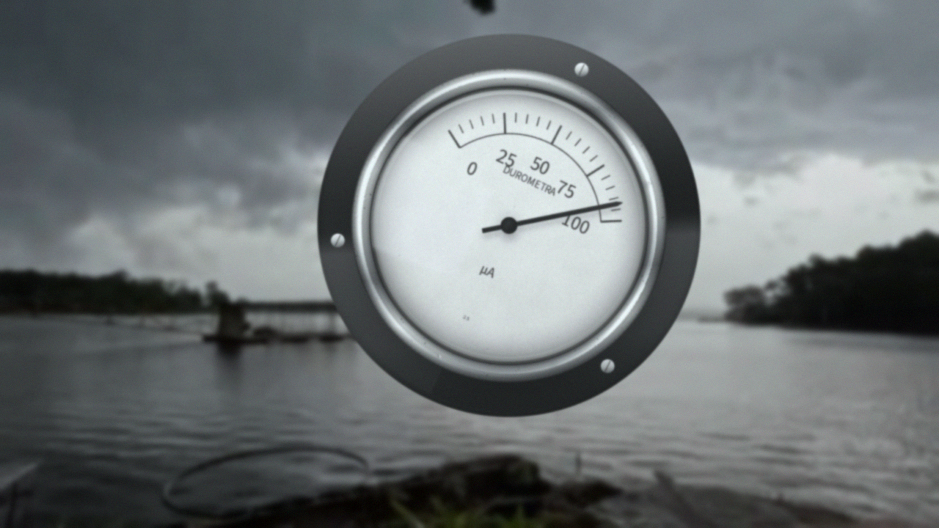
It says 92.5
